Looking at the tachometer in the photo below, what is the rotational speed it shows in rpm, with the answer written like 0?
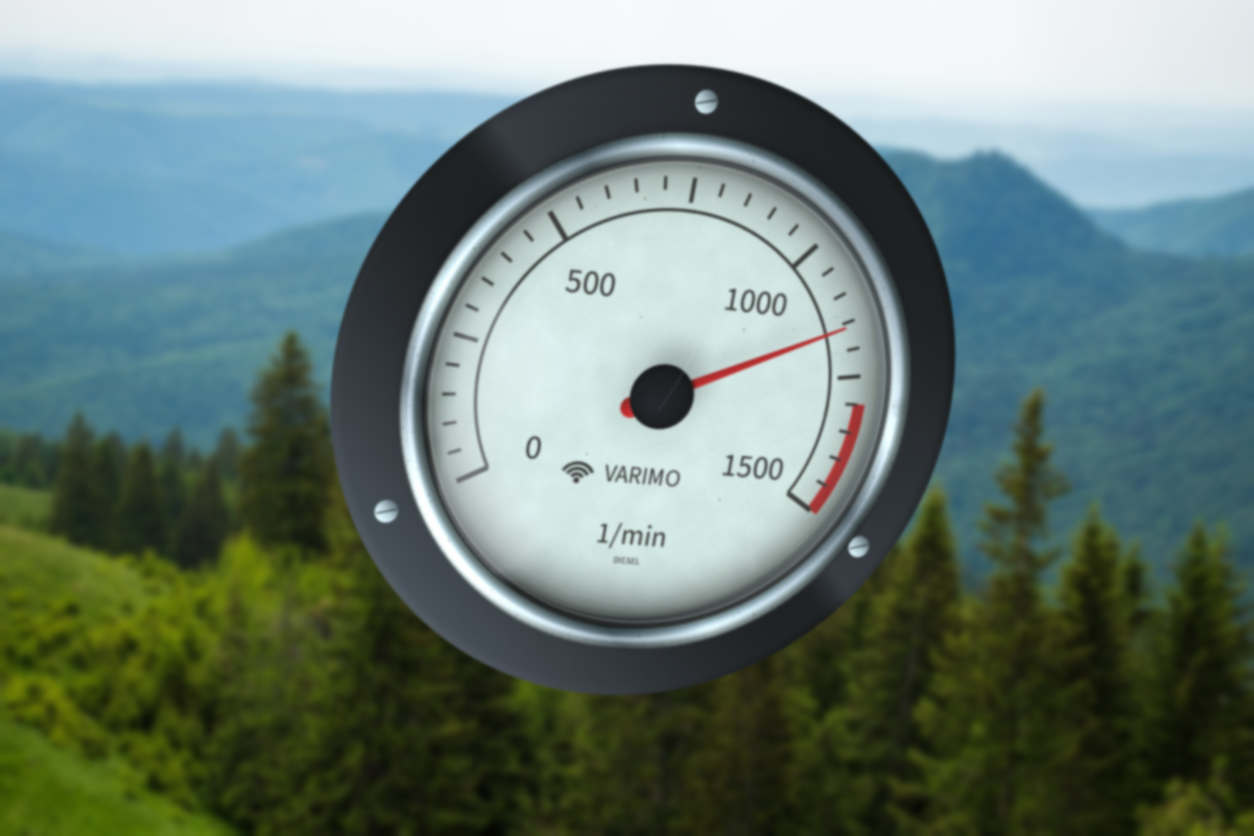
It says 1150
